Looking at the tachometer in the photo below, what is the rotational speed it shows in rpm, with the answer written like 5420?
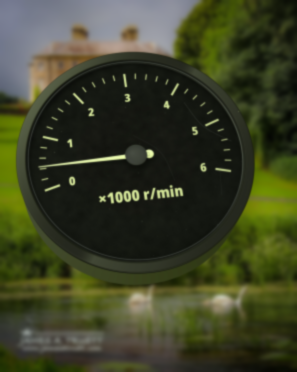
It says 400
